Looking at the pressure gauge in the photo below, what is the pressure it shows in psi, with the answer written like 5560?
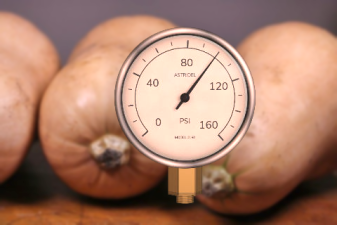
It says 100
